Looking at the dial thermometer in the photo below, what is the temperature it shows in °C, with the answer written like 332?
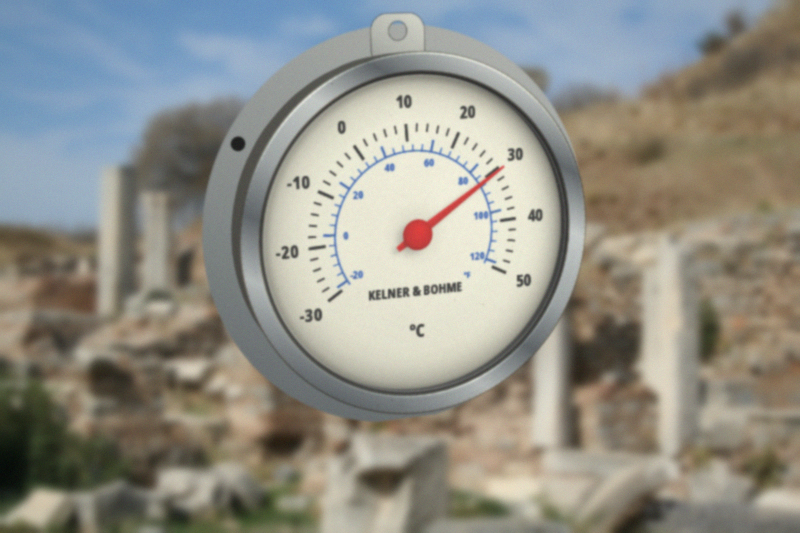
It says 30
